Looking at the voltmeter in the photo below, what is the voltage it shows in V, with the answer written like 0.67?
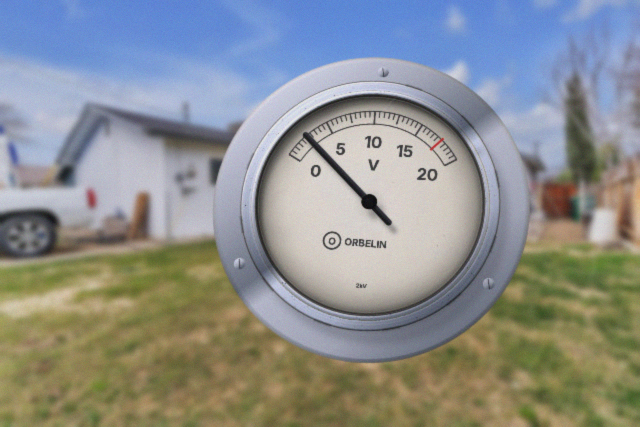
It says 2.5
